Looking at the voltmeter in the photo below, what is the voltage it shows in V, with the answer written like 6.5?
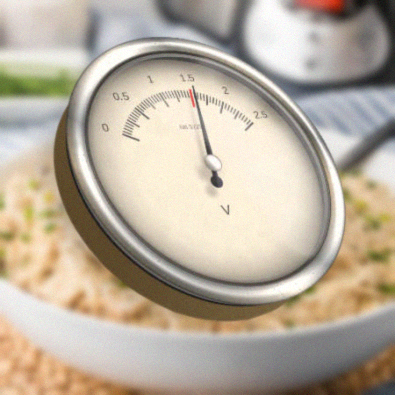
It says 1.5
